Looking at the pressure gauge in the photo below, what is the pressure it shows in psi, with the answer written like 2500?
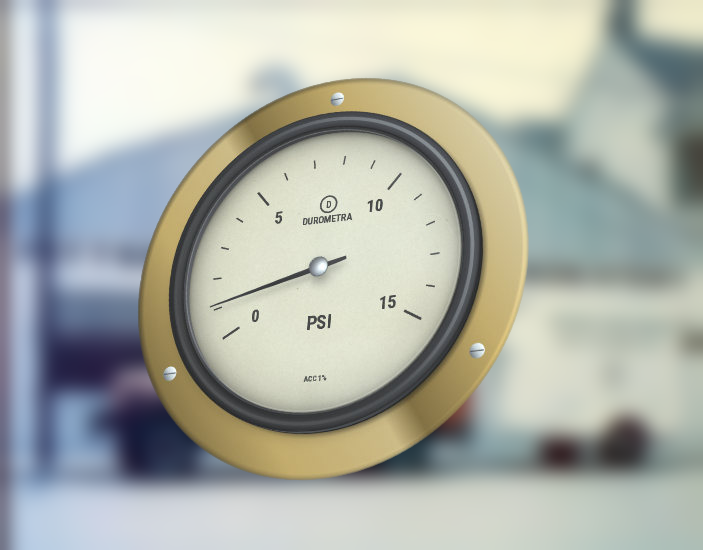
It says 1
